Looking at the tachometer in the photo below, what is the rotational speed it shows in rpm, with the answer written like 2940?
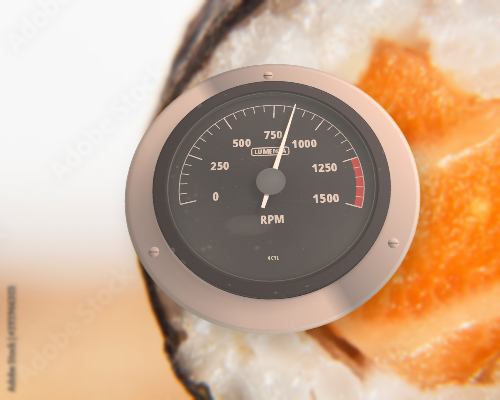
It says 850
